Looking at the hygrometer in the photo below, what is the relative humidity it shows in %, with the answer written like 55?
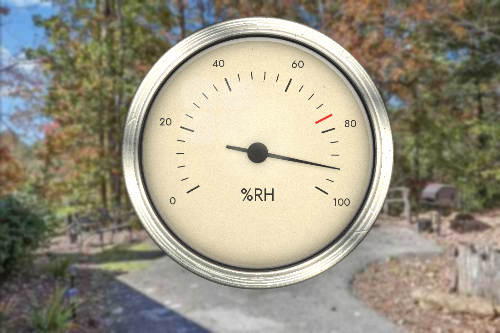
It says 92
